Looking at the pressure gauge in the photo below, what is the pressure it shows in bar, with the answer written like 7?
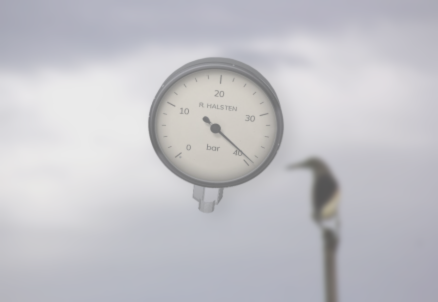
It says 39
